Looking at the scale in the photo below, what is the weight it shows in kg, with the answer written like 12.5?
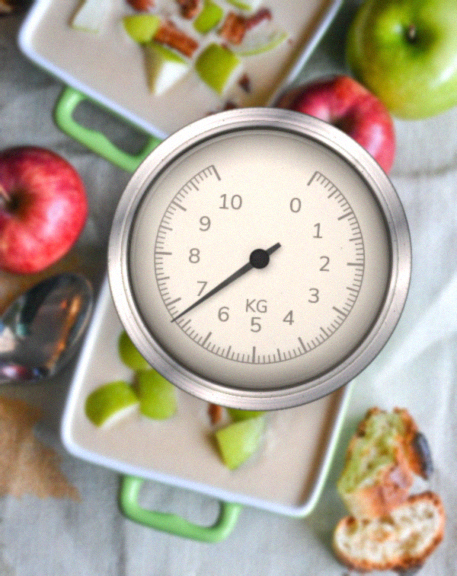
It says 6.7
